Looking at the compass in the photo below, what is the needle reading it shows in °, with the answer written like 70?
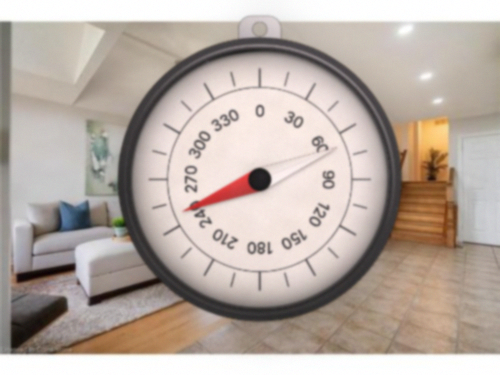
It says 247.5
